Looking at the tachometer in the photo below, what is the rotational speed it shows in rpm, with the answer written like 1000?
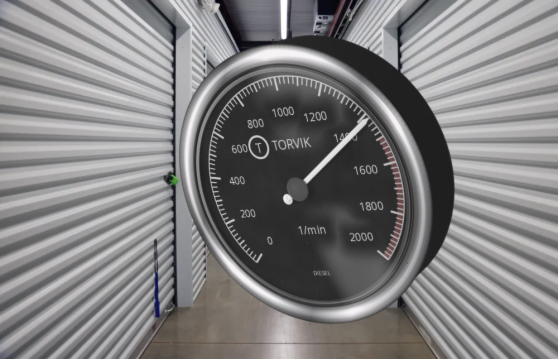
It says 1420
